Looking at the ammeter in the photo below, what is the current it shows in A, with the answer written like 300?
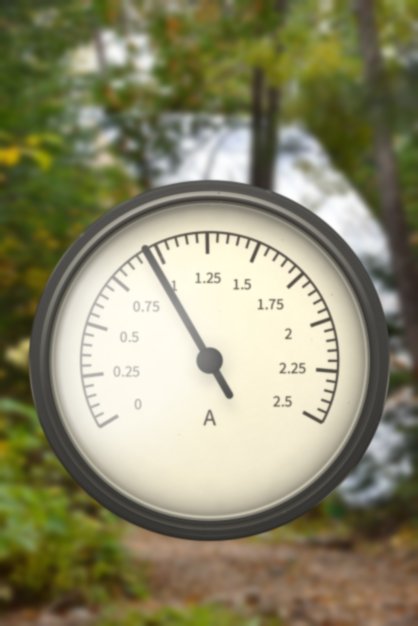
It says 0.95
